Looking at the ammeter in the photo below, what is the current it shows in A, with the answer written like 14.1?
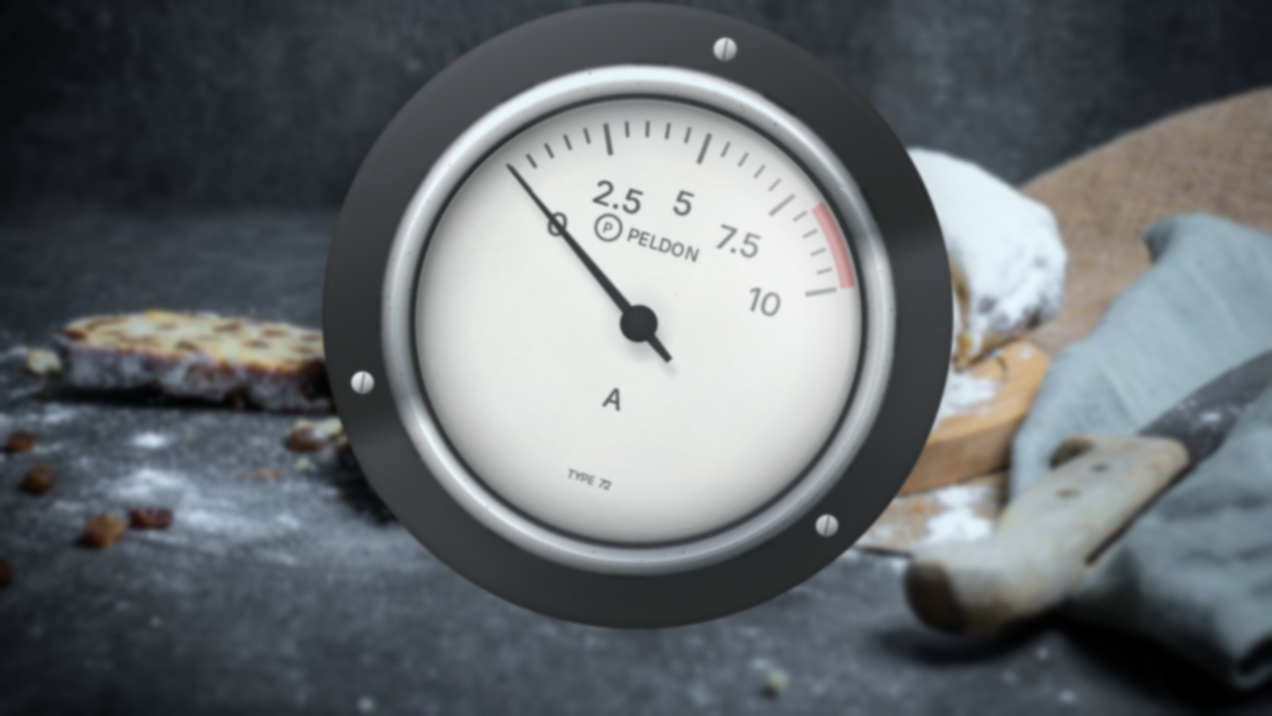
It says 0
